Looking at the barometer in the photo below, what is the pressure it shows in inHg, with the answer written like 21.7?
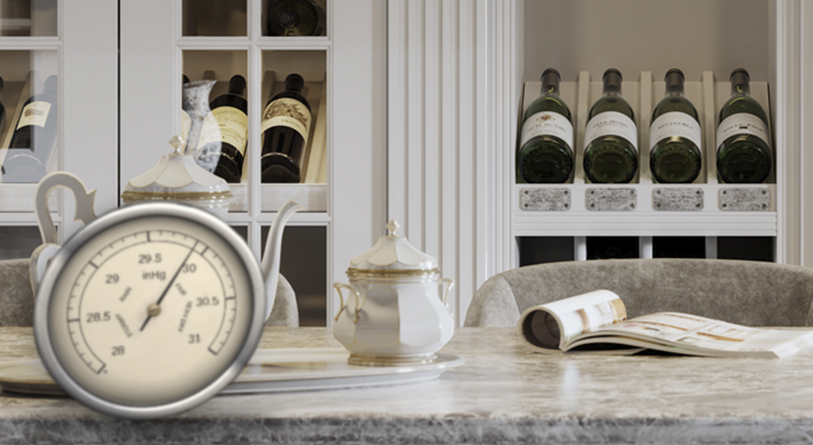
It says 29.9
